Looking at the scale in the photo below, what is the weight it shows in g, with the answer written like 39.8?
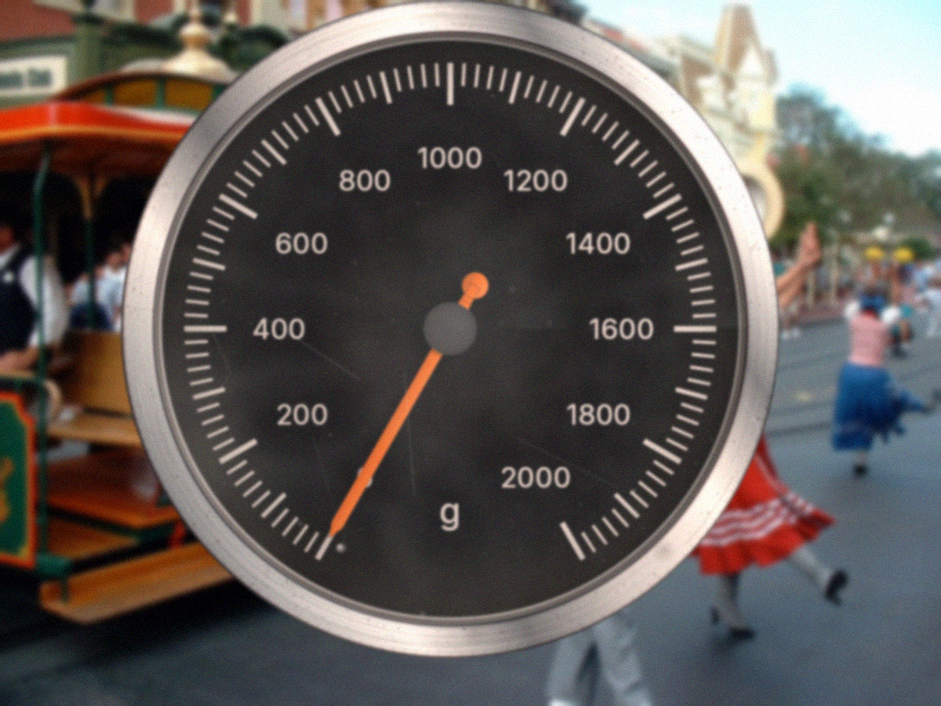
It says 0
